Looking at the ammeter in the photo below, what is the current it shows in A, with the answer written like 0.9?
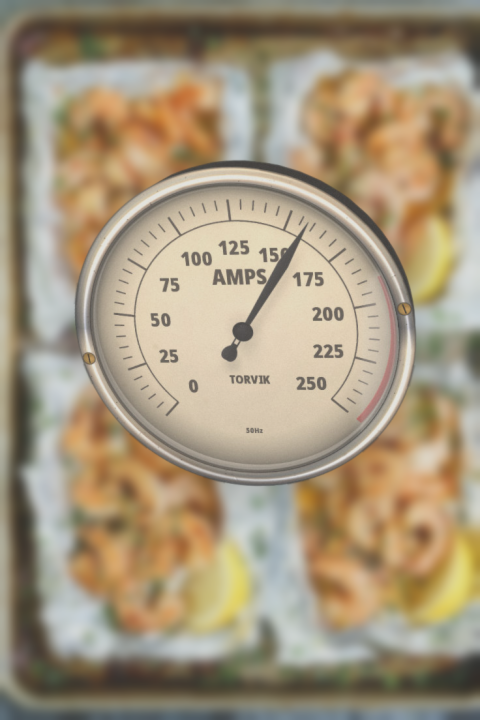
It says 157.5
